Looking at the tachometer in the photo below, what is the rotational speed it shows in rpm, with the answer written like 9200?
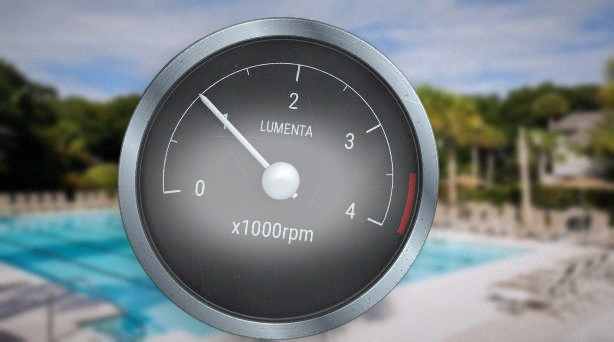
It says 1000
